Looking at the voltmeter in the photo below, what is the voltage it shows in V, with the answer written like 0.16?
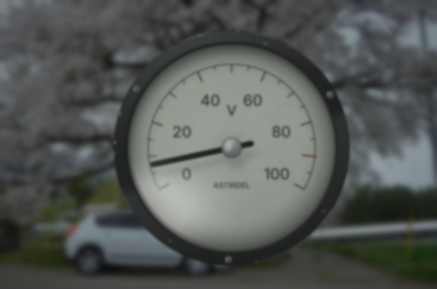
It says 7.5
